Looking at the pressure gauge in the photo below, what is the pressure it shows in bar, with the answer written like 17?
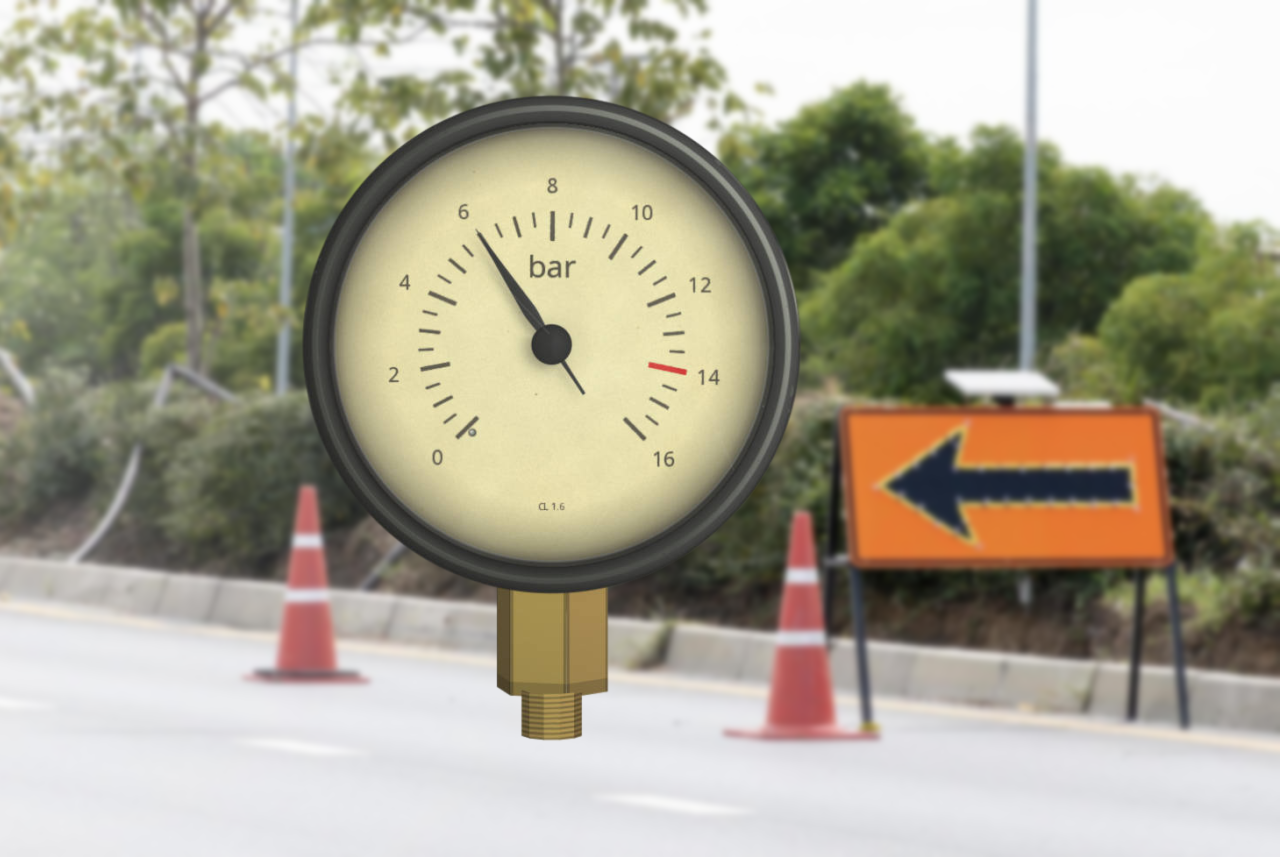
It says 6
